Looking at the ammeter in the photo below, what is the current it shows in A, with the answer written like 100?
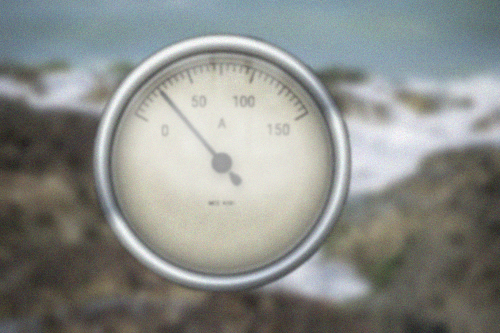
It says 25
